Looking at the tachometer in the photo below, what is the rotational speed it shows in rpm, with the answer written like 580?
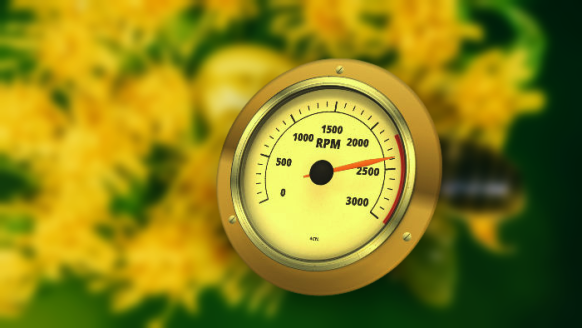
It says 2400
